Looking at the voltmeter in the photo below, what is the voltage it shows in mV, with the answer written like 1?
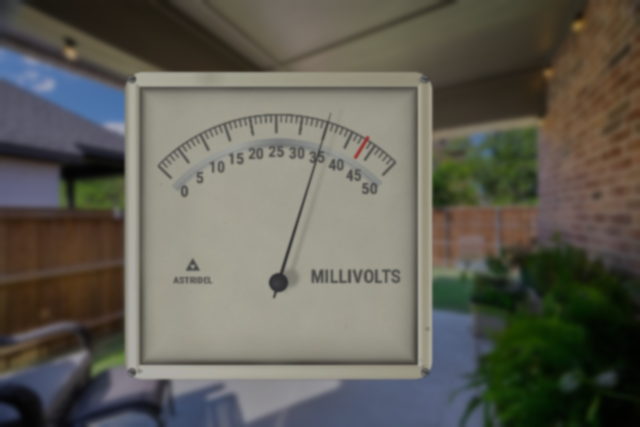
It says 35
